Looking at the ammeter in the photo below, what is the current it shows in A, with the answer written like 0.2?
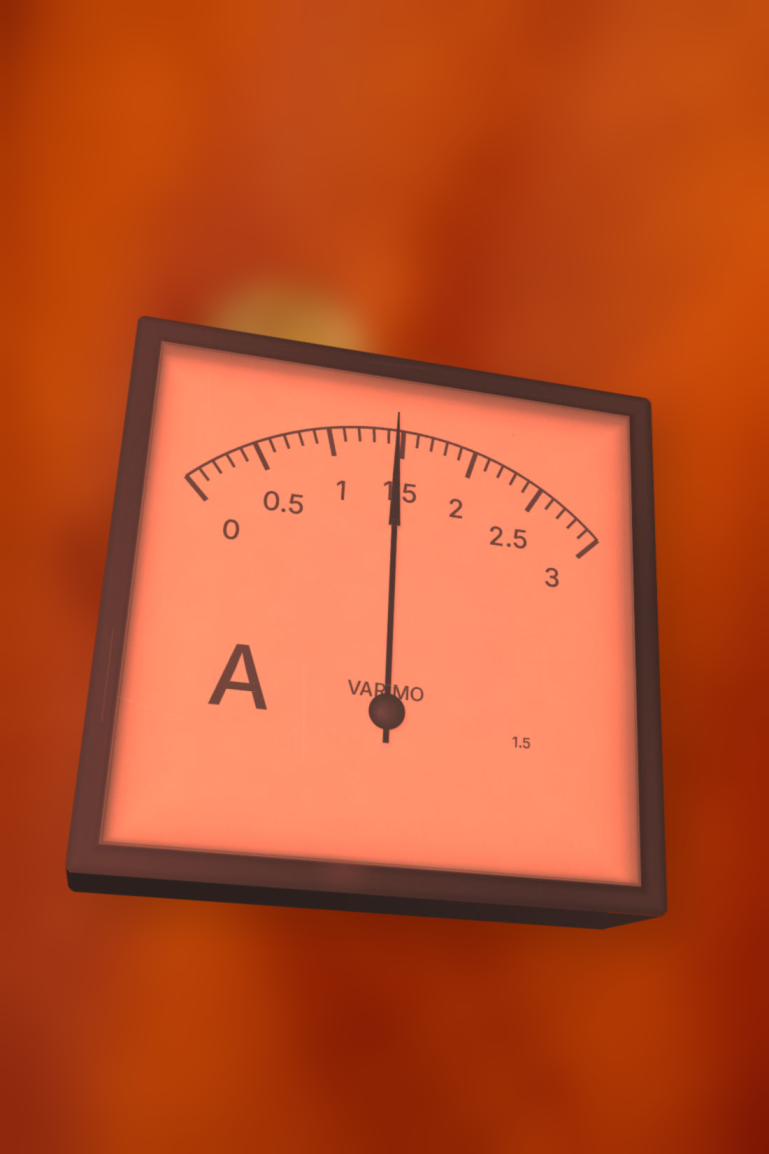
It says 1.45
